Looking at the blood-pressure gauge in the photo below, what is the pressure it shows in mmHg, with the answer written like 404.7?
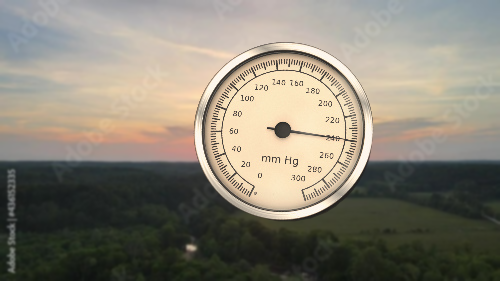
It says 240
